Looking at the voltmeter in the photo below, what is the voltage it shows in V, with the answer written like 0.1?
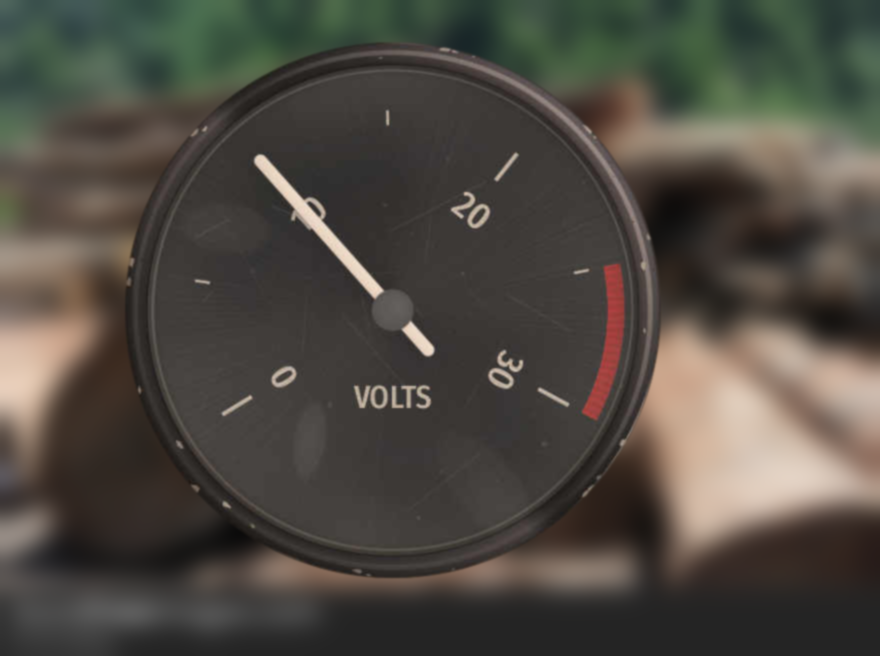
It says 10
